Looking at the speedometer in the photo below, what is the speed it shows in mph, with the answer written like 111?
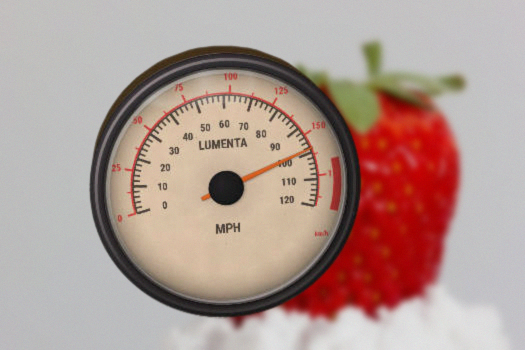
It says 98
